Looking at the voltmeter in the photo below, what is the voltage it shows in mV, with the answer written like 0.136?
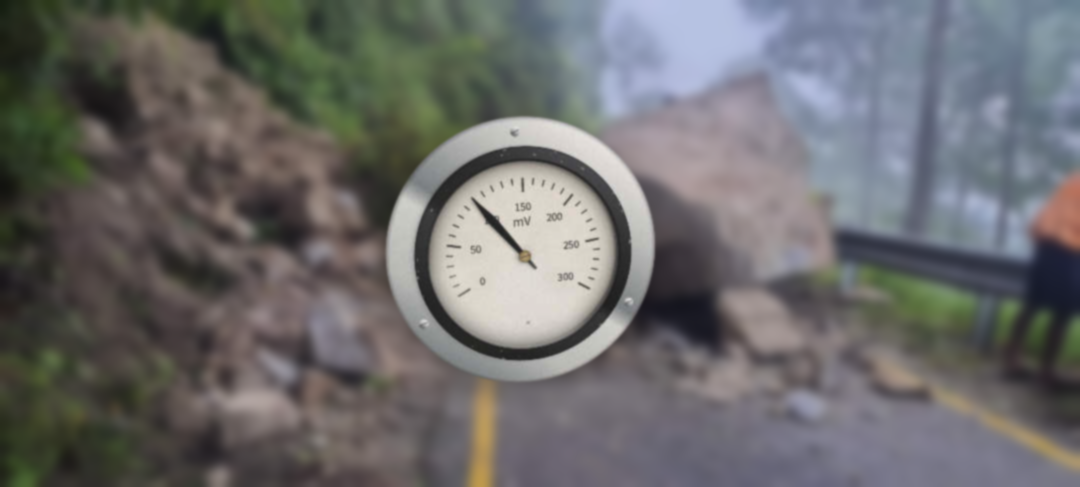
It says 100
